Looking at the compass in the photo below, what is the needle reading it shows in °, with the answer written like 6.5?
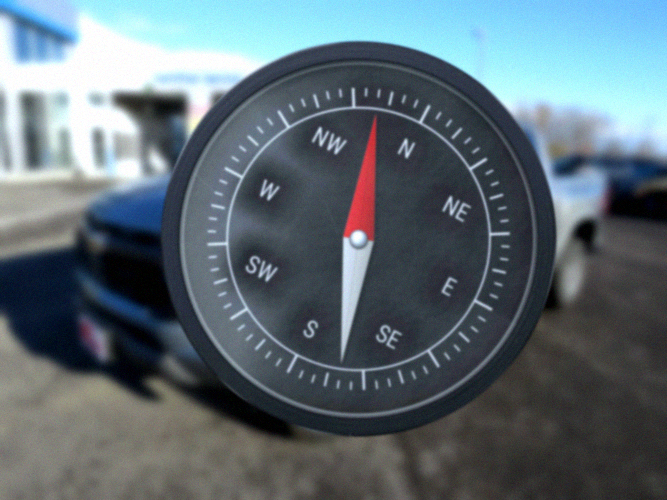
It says 340
